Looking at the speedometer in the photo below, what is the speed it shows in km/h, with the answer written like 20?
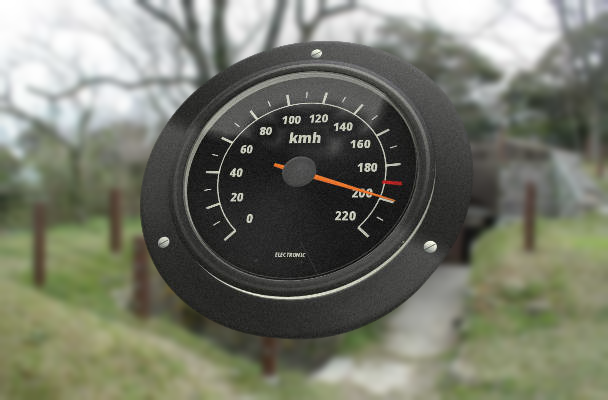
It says 200
